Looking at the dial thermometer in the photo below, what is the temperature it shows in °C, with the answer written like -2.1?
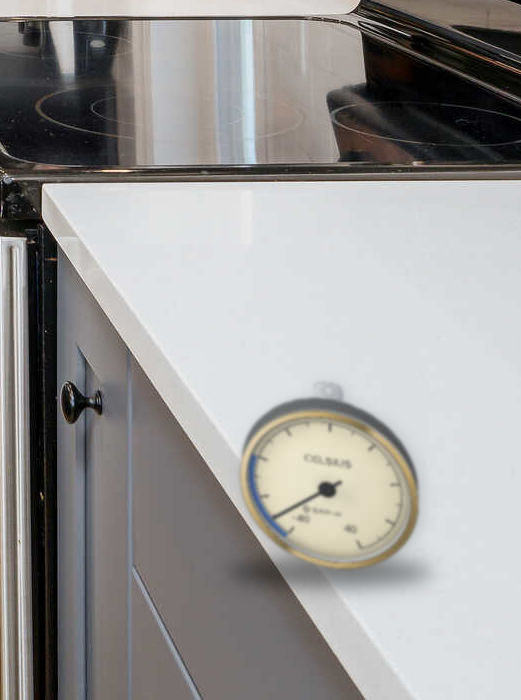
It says -35
